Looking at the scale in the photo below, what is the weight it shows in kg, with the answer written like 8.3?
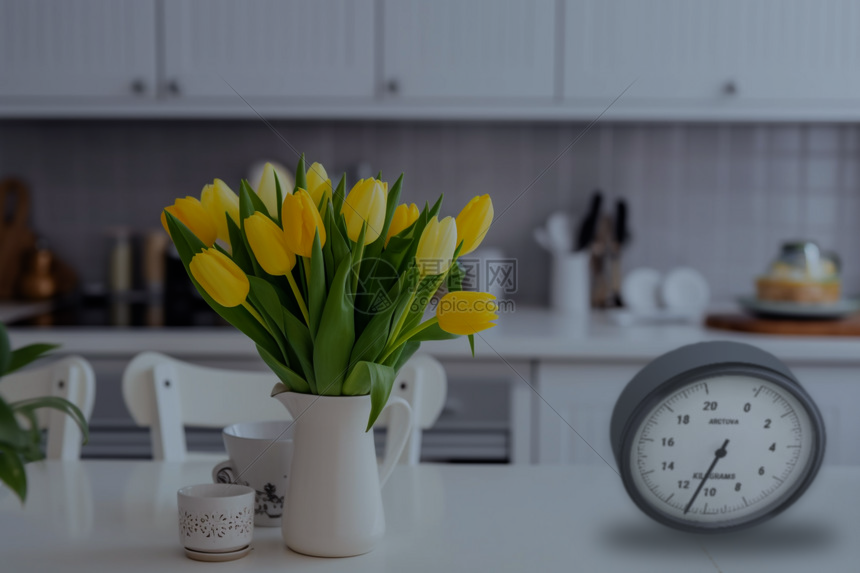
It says 11
